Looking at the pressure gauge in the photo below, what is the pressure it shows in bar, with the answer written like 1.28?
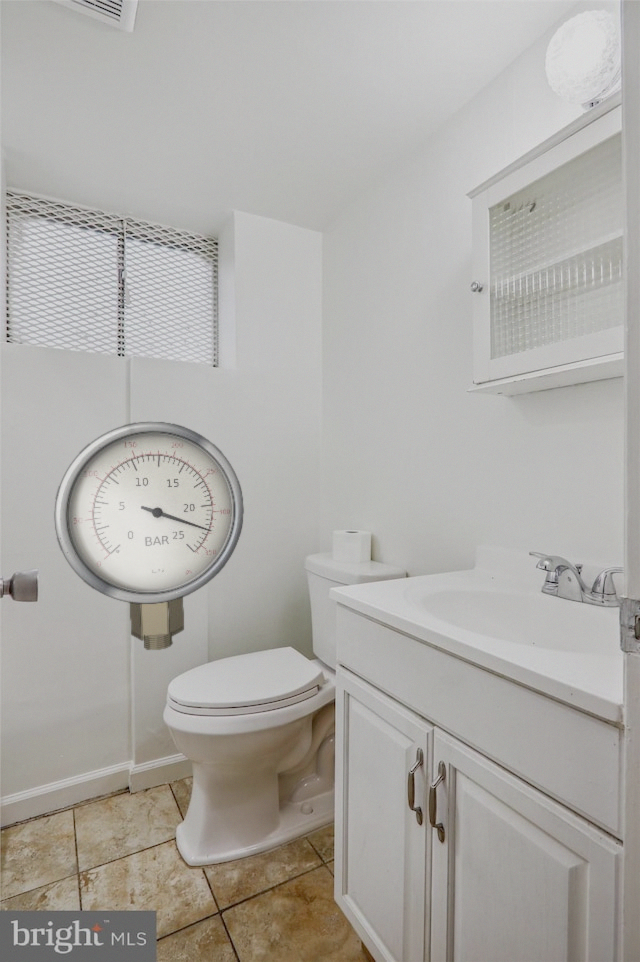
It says 22.5
